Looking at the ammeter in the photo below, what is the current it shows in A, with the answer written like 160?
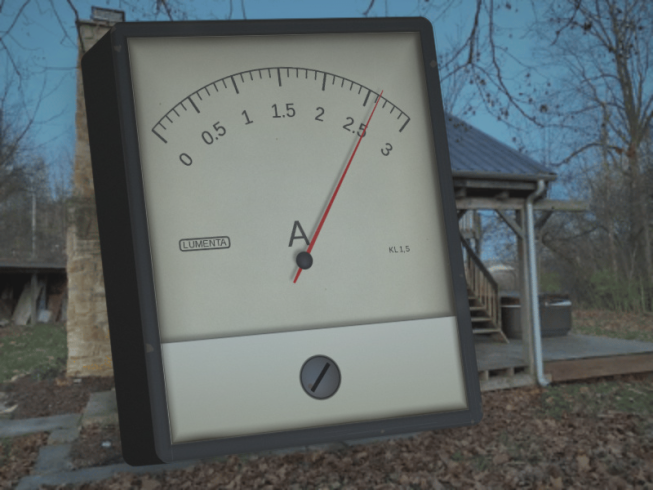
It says 2.6
